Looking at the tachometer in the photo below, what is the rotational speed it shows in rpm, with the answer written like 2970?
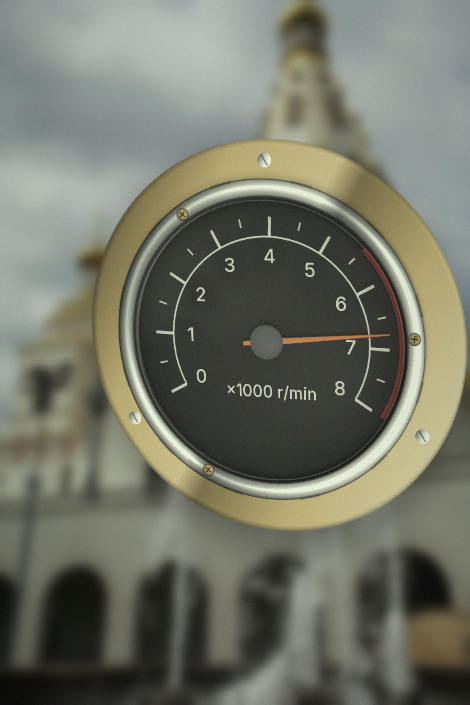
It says 6750
